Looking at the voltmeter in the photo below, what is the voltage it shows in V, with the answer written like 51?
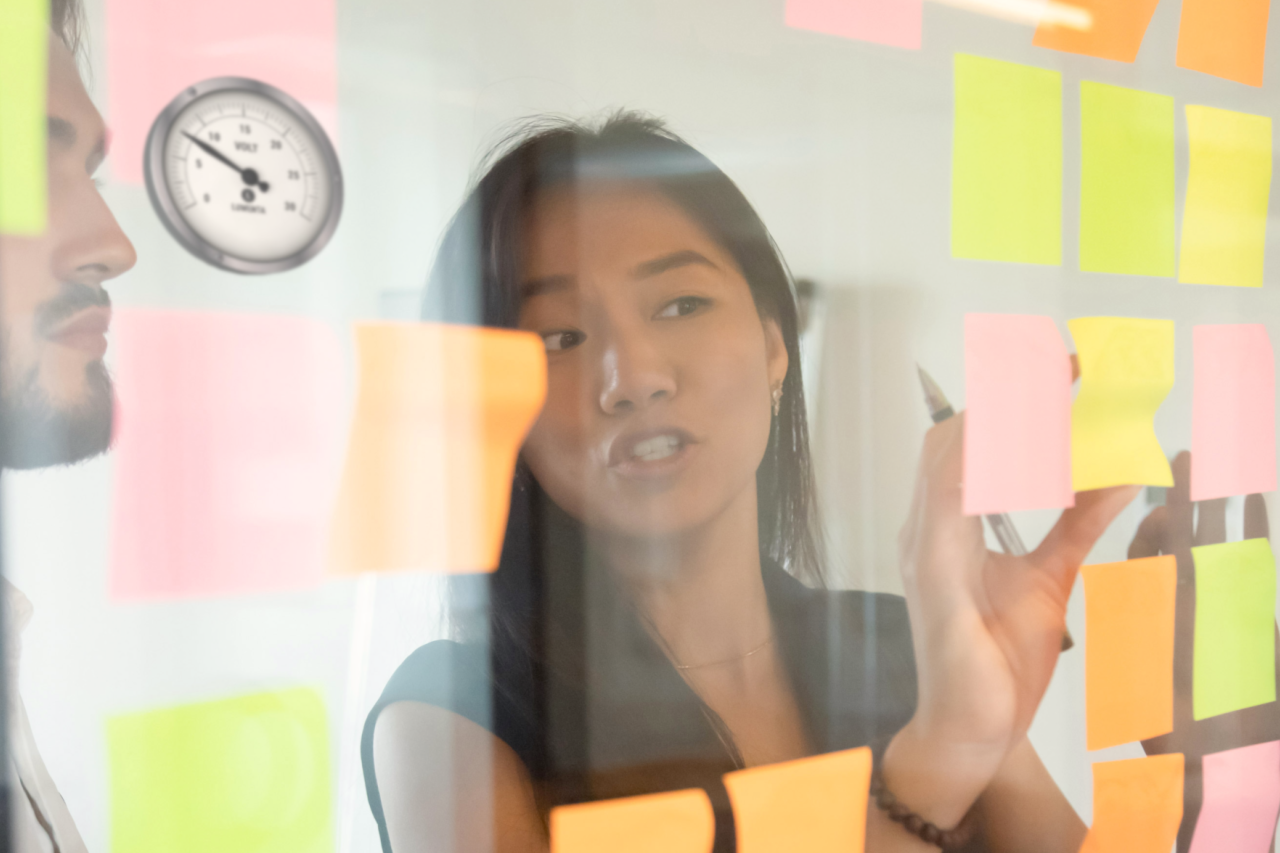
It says 7.5
